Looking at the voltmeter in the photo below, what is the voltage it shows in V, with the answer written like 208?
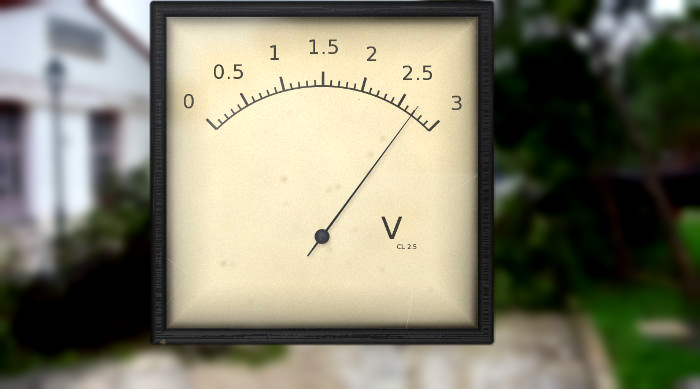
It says 2.7
